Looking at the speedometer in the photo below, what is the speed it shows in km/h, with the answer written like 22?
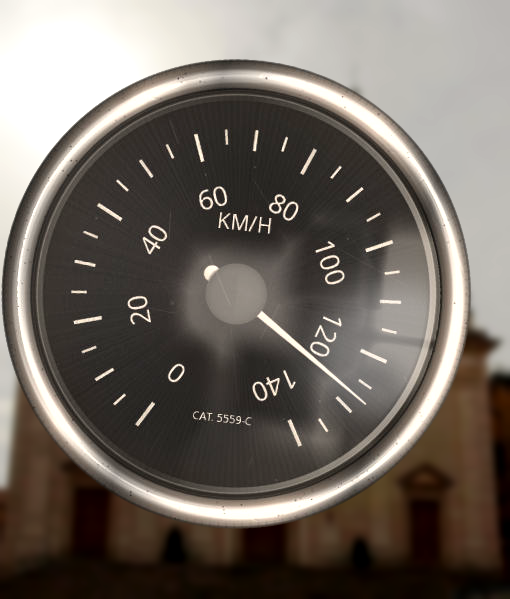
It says 127.5
